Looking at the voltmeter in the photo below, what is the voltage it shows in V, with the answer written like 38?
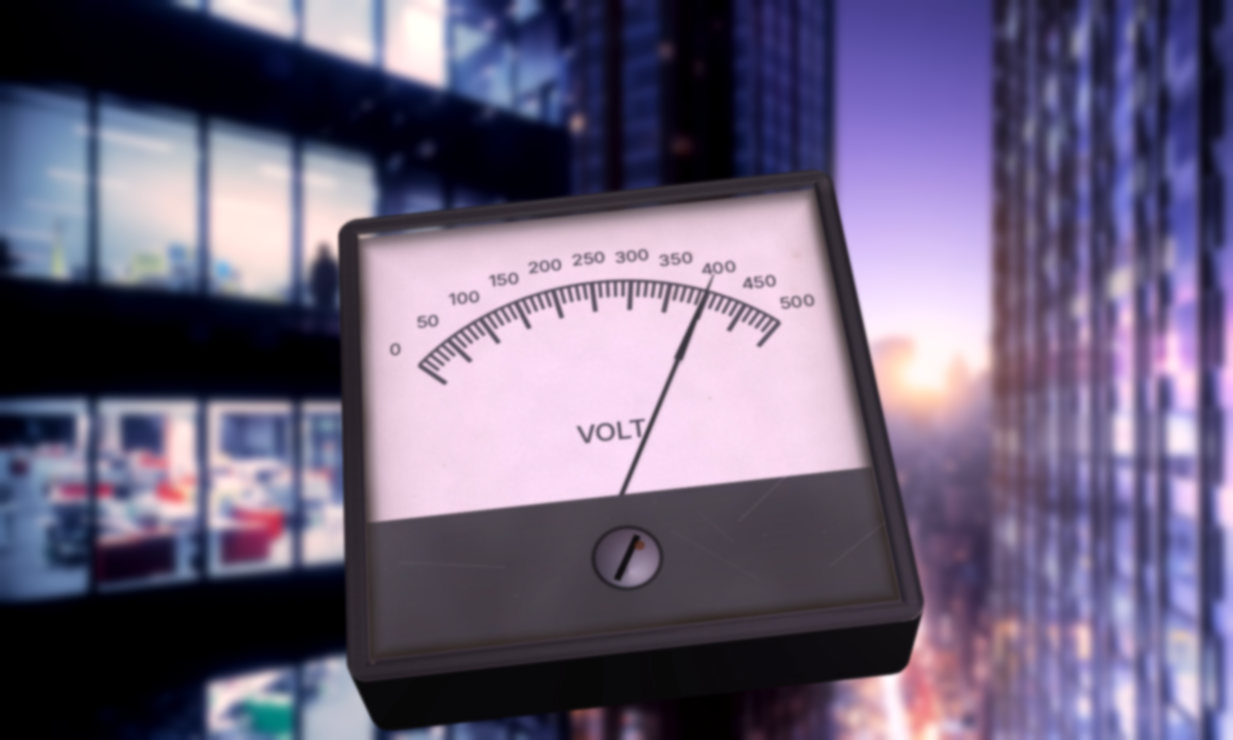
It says 400
